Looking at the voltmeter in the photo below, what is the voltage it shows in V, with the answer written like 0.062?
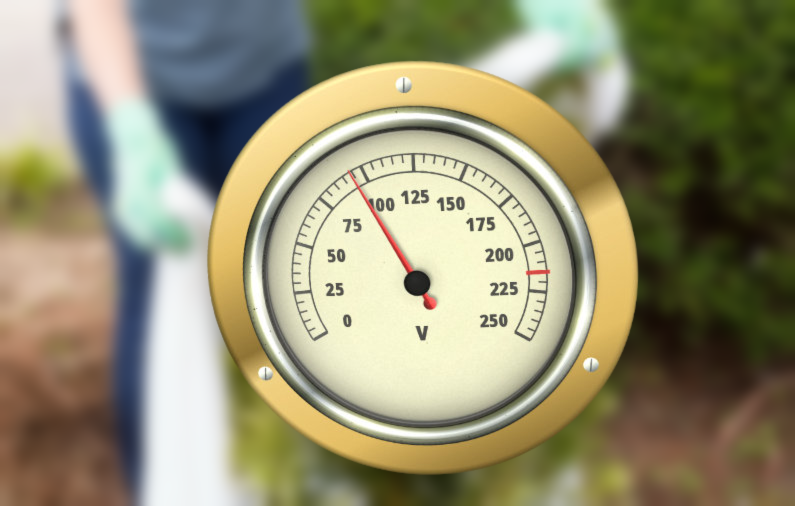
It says 95
